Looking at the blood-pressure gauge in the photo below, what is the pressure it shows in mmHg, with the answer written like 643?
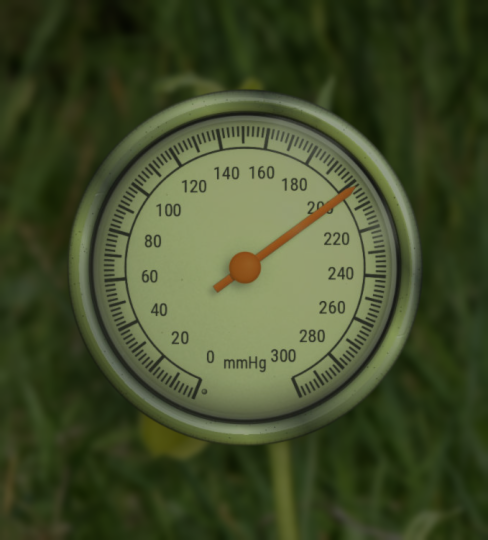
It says 202
